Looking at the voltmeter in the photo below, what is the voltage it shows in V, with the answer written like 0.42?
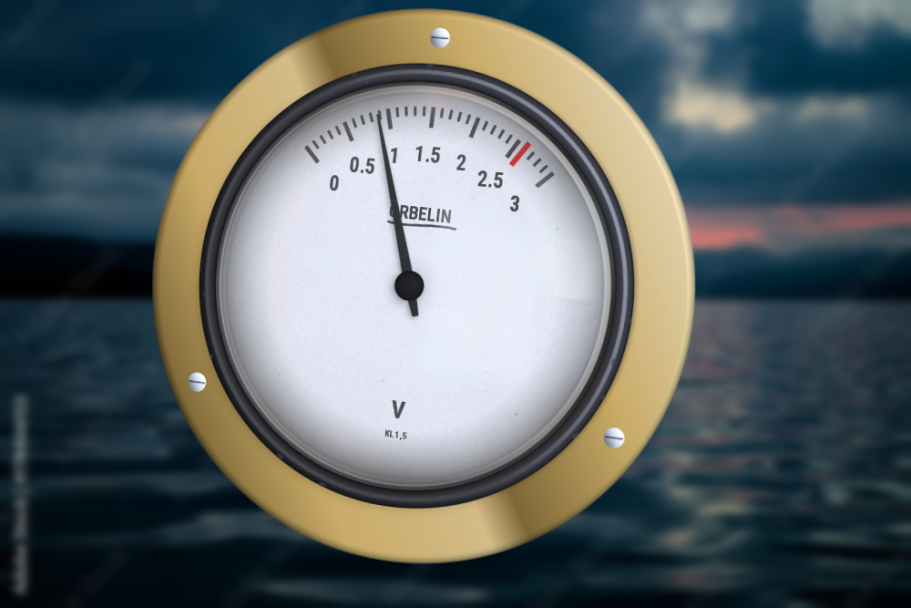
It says 0.9
